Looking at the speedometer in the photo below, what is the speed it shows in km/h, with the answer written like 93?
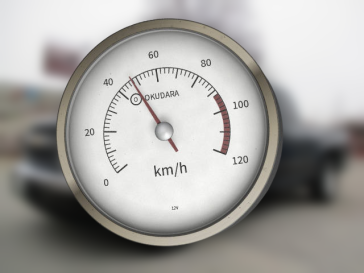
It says 48
